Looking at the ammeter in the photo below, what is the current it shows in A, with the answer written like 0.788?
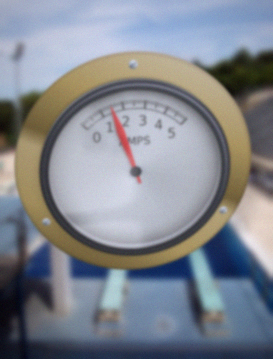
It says 1.5
